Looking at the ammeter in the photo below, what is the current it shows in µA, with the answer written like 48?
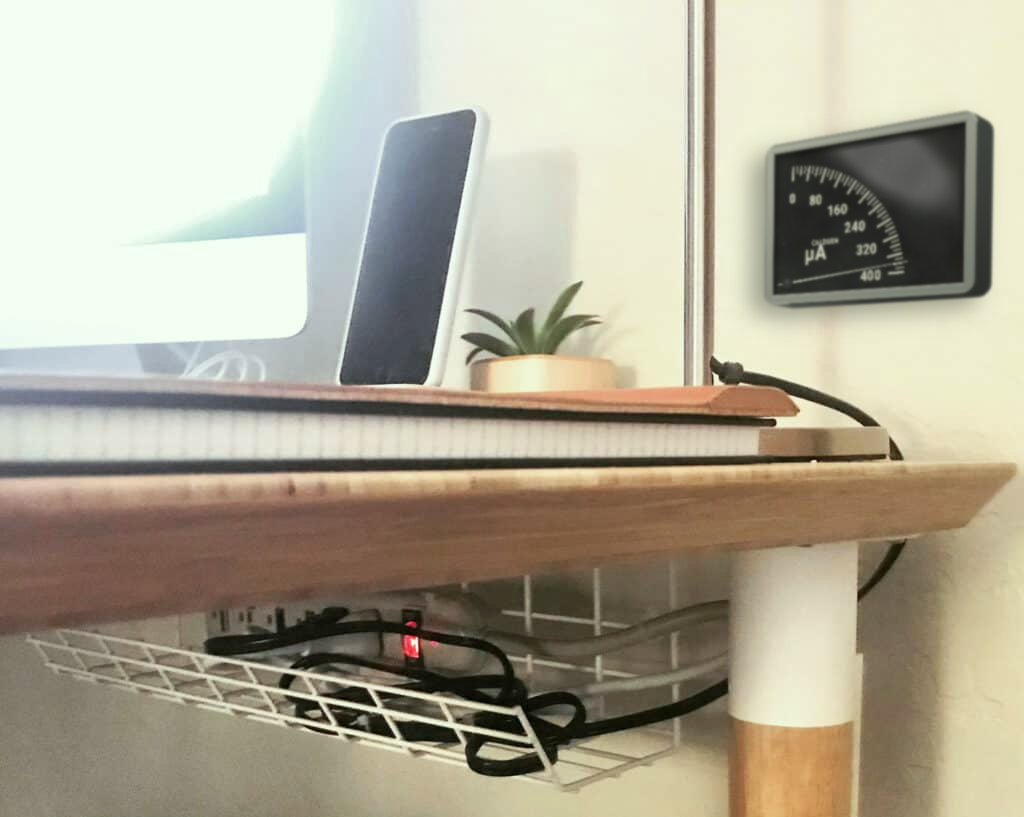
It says 380
